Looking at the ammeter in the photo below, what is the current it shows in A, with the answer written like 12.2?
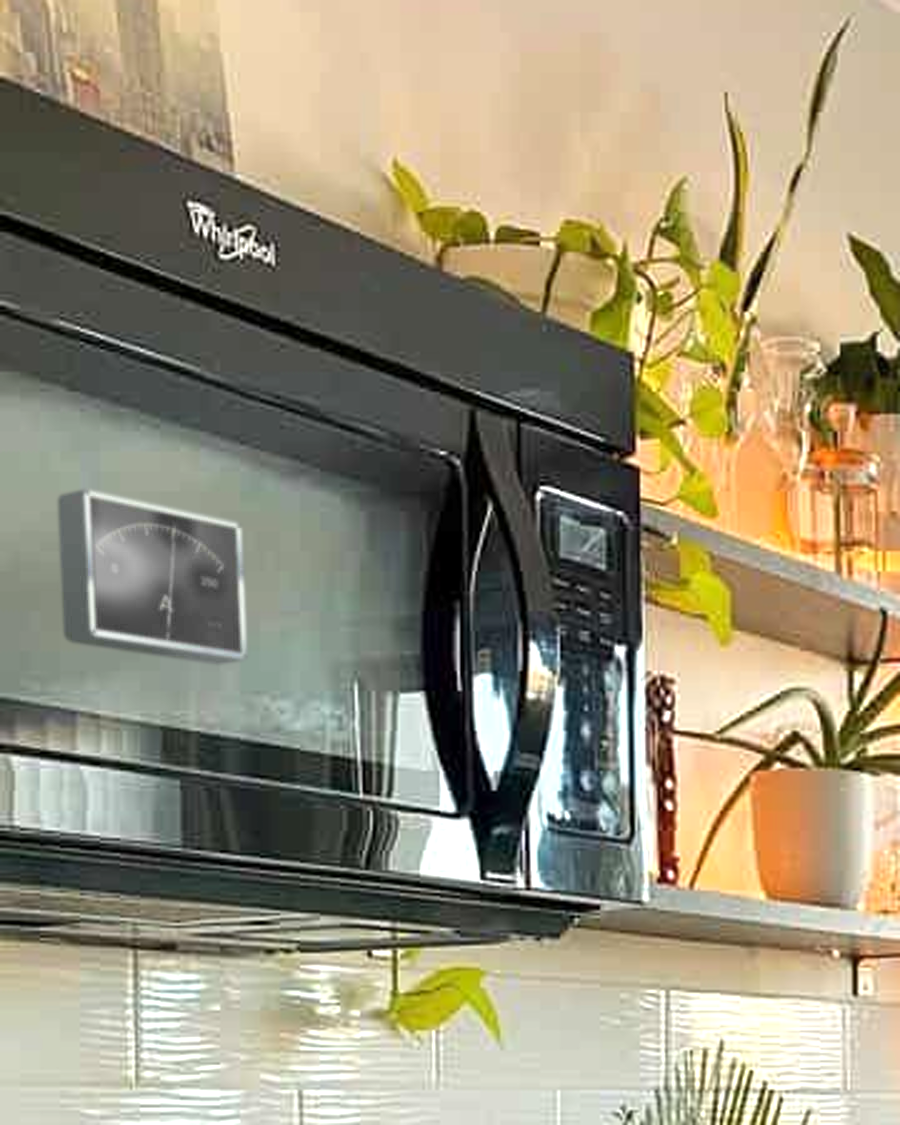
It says 150
